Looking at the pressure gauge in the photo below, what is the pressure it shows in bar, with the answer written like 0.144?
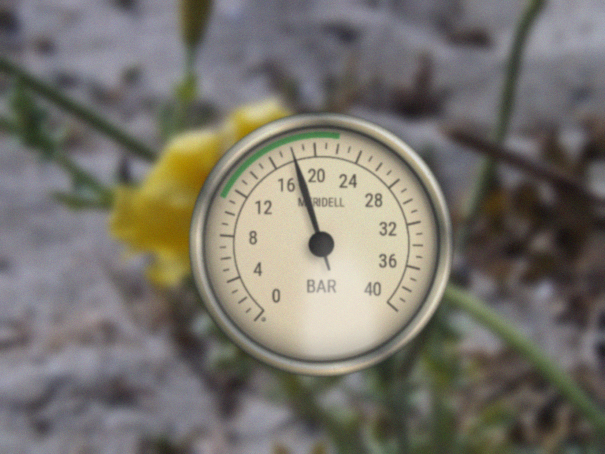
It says 18
